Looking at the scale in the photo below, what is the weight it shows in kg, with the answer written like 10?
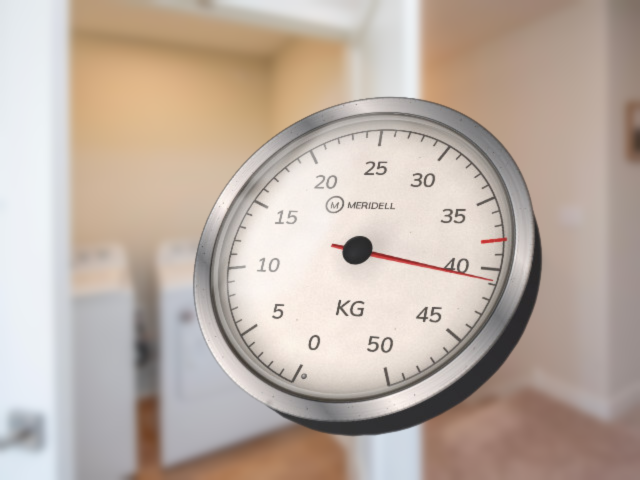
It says 41
